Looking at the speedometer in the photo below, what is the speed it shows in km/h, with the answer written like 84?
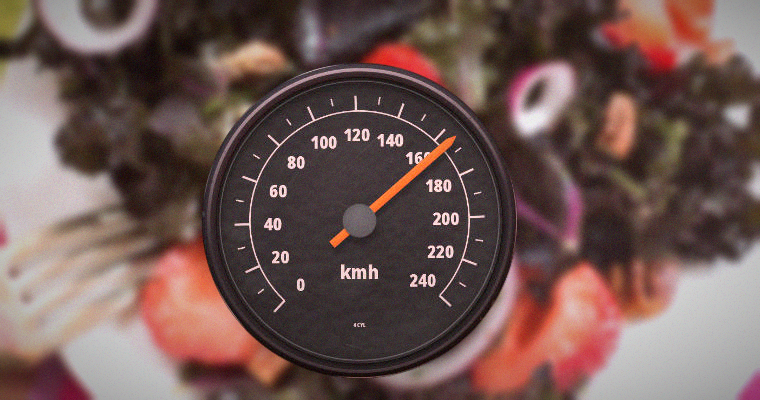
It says 165
